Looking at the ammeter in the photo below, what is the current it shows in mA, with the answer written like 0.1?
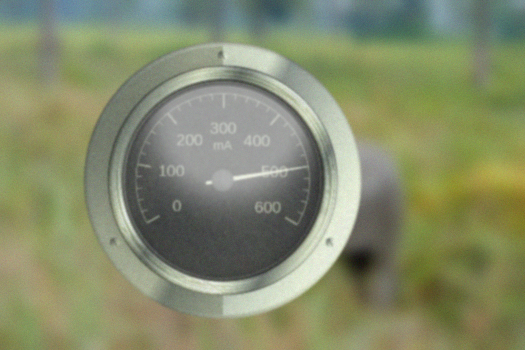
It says 500
